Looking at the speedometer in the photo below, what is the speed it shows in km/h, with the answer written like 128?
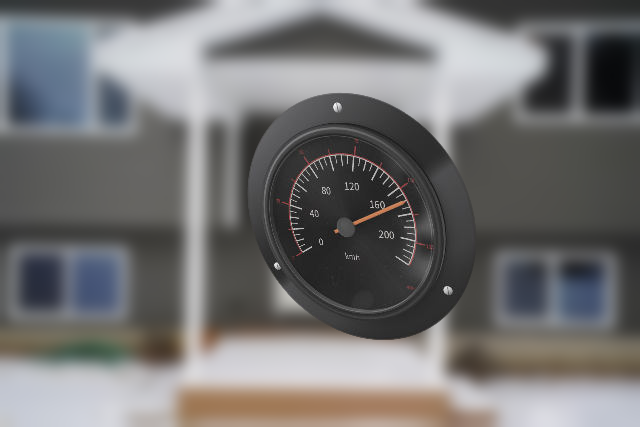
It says 170
